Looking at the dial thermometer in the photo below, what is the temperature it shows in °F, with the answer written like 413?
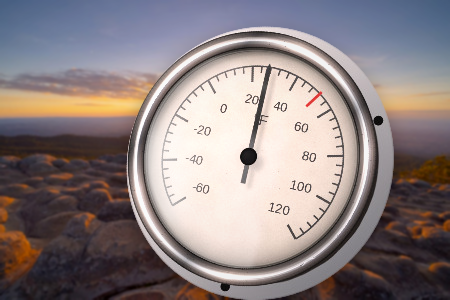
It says 28
